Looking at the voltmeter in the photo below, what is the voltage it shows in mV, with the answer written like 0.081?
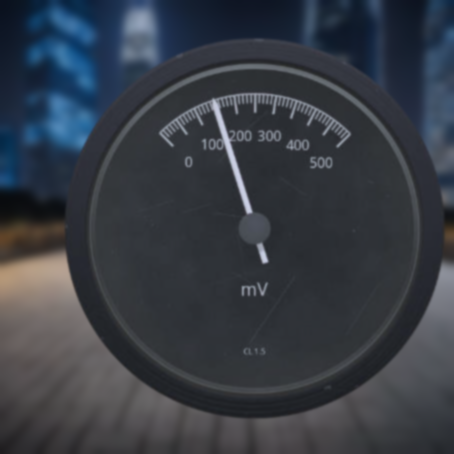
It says 150
